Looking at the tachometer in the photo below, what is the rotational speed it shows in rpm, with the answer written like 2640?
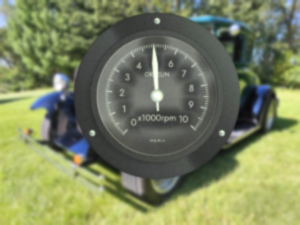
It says 5000
